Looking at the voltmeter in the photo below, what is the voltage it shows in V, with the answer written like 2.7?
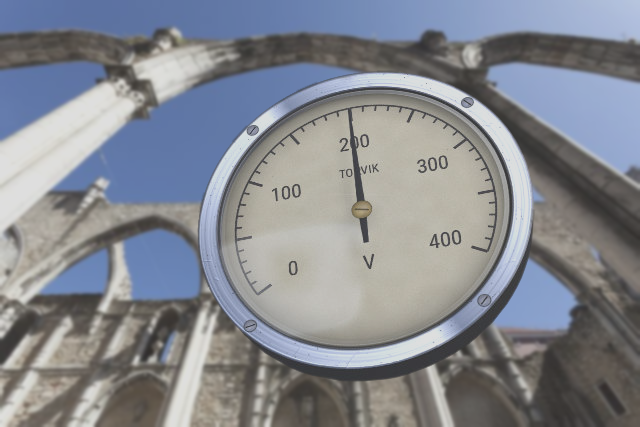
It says 200
